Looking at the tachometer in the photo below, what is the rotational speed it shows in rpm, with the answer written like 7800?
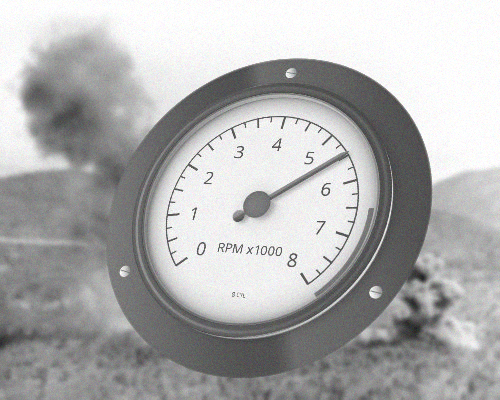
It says 5500
